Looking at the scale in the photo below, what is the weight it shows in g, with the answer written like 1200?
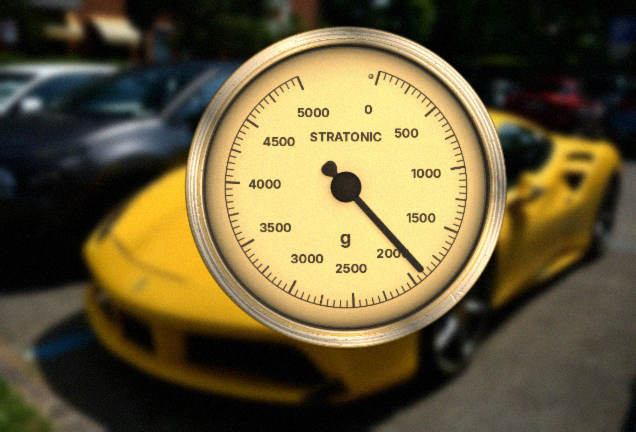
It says 1900
